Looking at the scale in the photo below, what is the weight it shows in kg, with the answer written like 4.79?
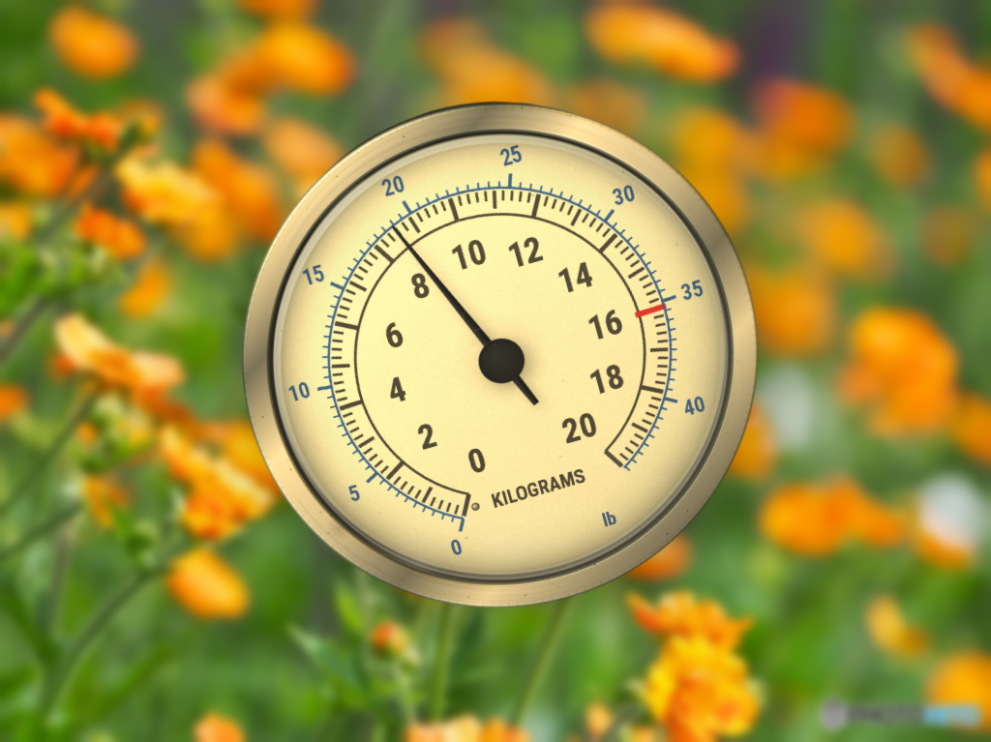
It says 8.6
